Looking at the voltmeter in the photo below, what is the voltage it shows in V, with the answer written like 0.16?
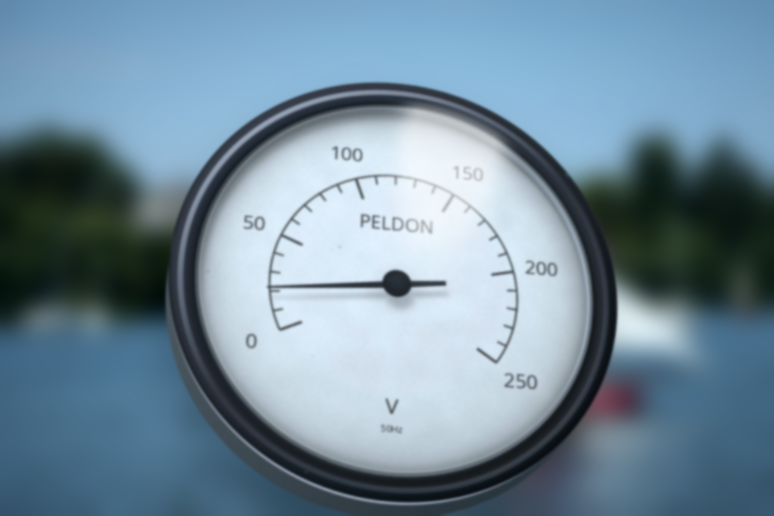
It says 20
